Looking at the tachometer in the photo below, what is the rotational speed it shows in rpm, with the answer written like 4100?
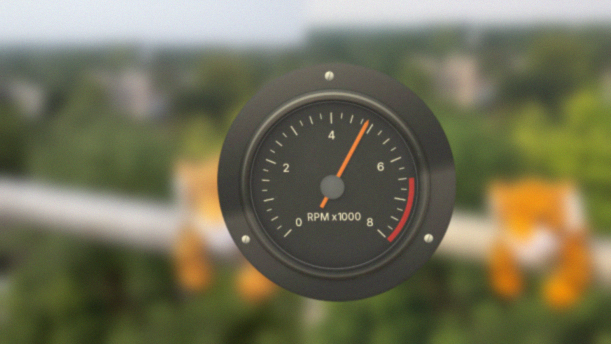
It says 4875
